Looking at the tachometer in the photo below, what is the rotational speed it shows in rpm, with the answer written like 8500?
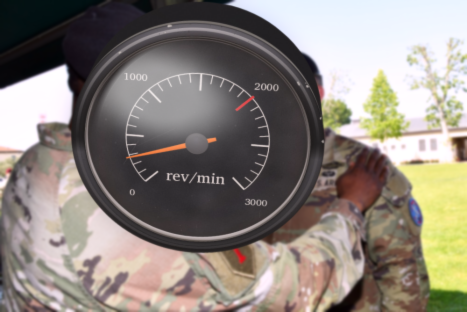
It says 300
